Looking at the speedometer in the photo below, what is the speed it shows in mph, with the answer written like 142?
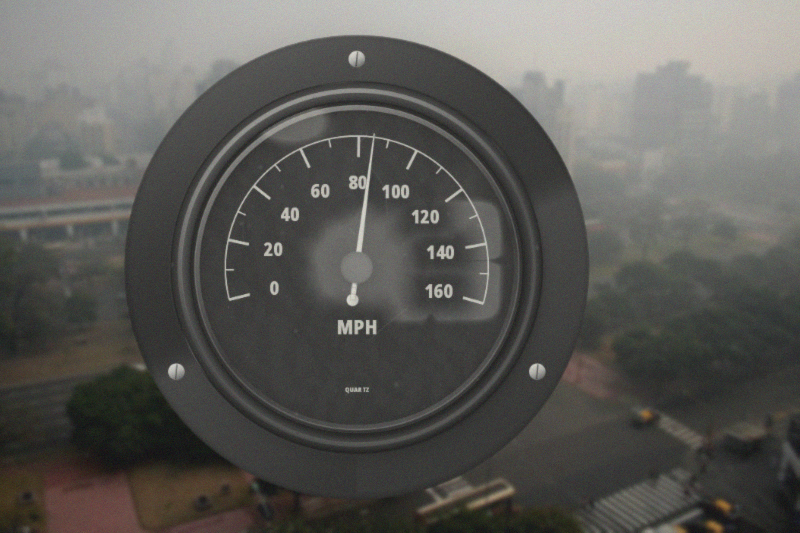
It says 85
